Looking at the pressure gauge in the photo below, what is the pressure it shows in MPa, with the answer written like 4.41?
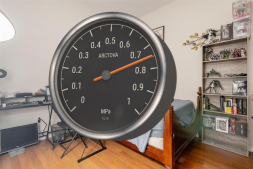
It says 0.75
